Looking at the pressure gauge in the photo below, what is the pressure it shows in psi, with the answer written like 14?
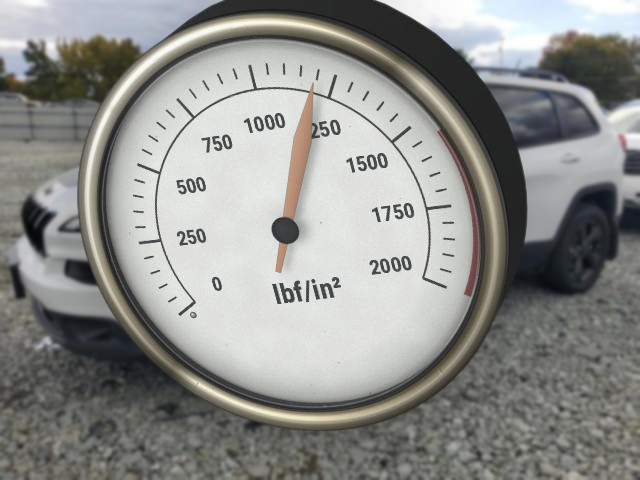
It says 1200
